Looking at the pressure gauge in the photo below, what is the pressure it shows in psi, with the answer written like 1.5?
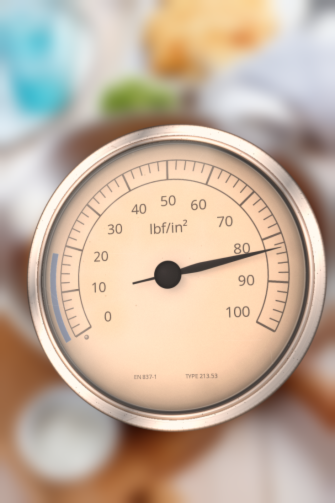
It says 83
